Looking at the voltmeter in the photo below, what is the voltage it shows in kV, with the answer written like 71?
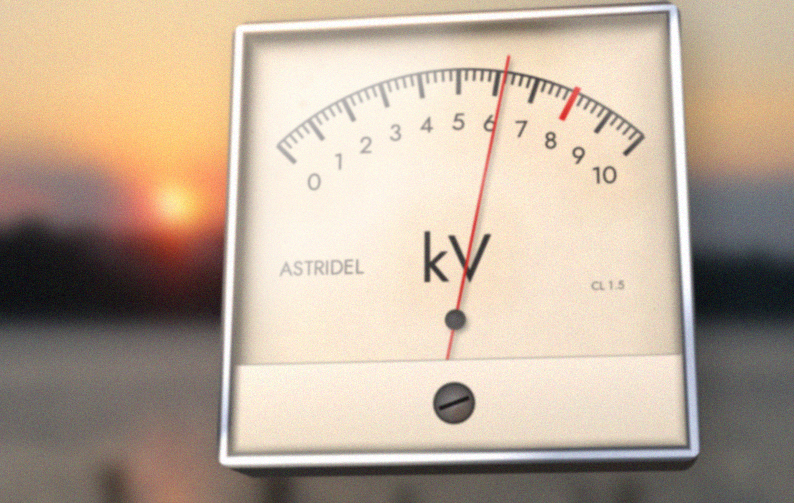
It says 6.2
